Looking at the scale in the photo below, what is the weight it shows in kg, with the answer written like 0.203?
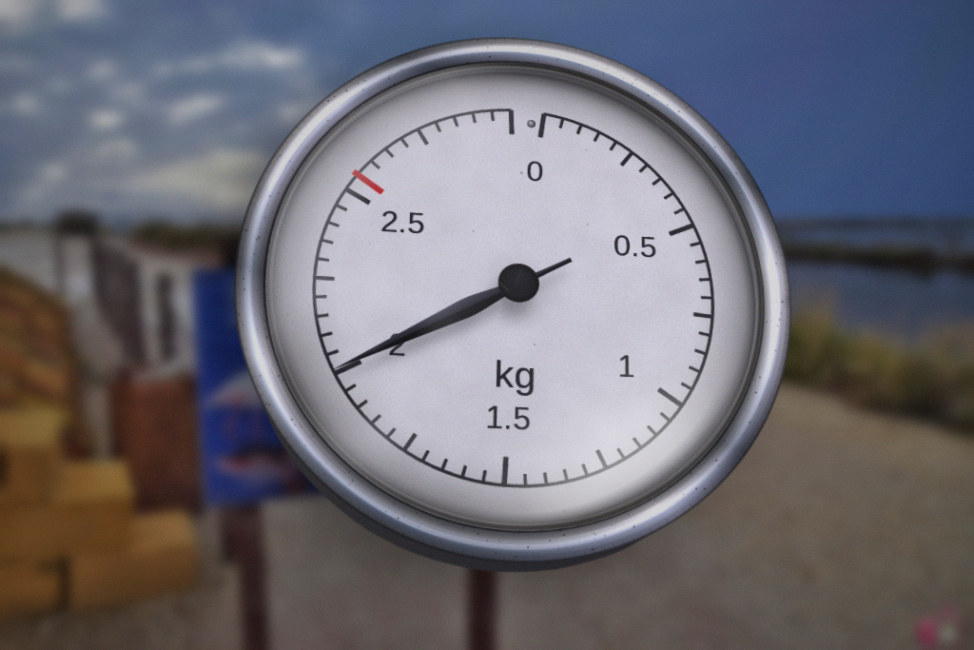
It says 2
